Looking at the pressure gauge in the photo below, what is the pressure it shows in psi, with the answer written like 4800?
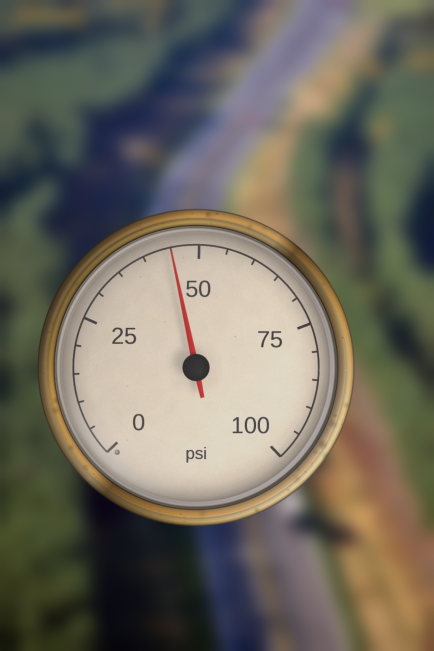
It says 45
